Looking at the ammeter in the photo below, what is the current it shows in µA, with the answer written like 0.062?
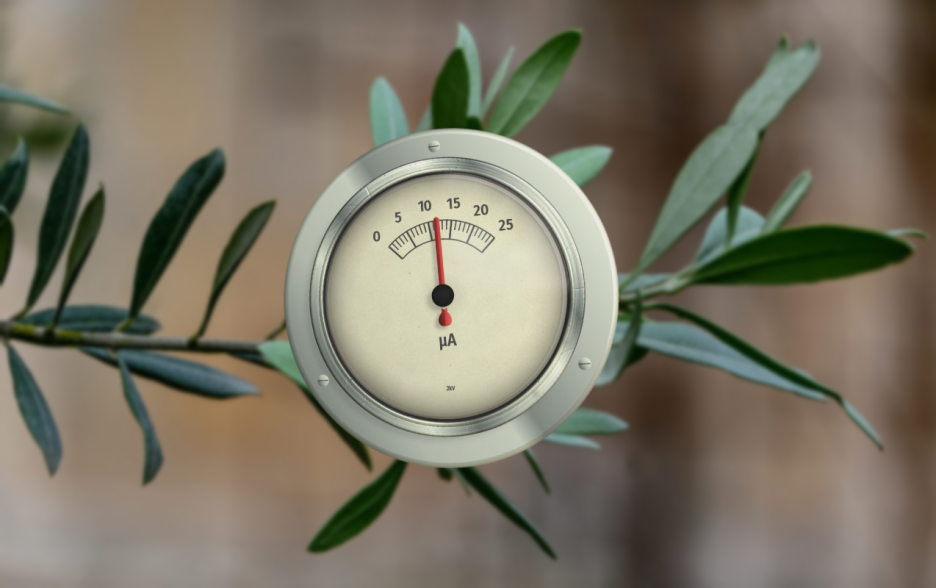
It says 12
